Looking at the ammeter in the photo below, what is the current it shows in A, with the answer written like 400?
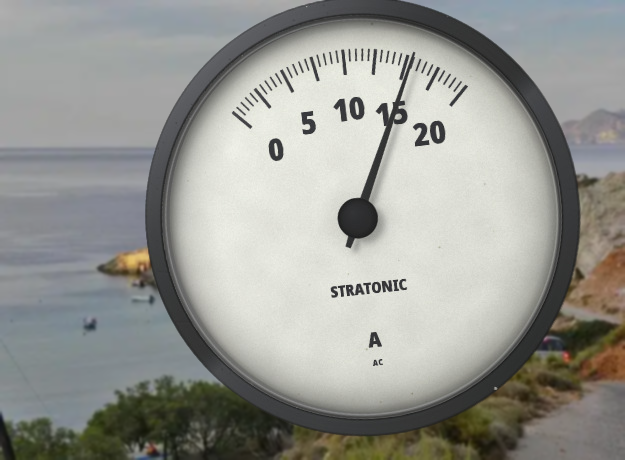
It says 15.5
